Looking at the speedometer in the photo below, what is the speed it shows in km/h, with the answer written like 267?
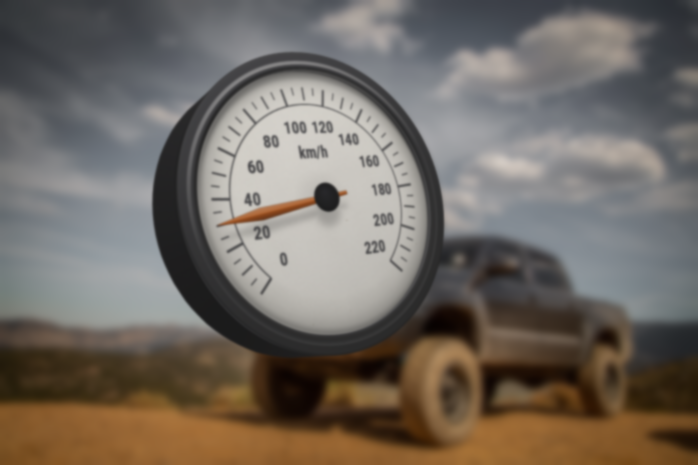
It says 30
